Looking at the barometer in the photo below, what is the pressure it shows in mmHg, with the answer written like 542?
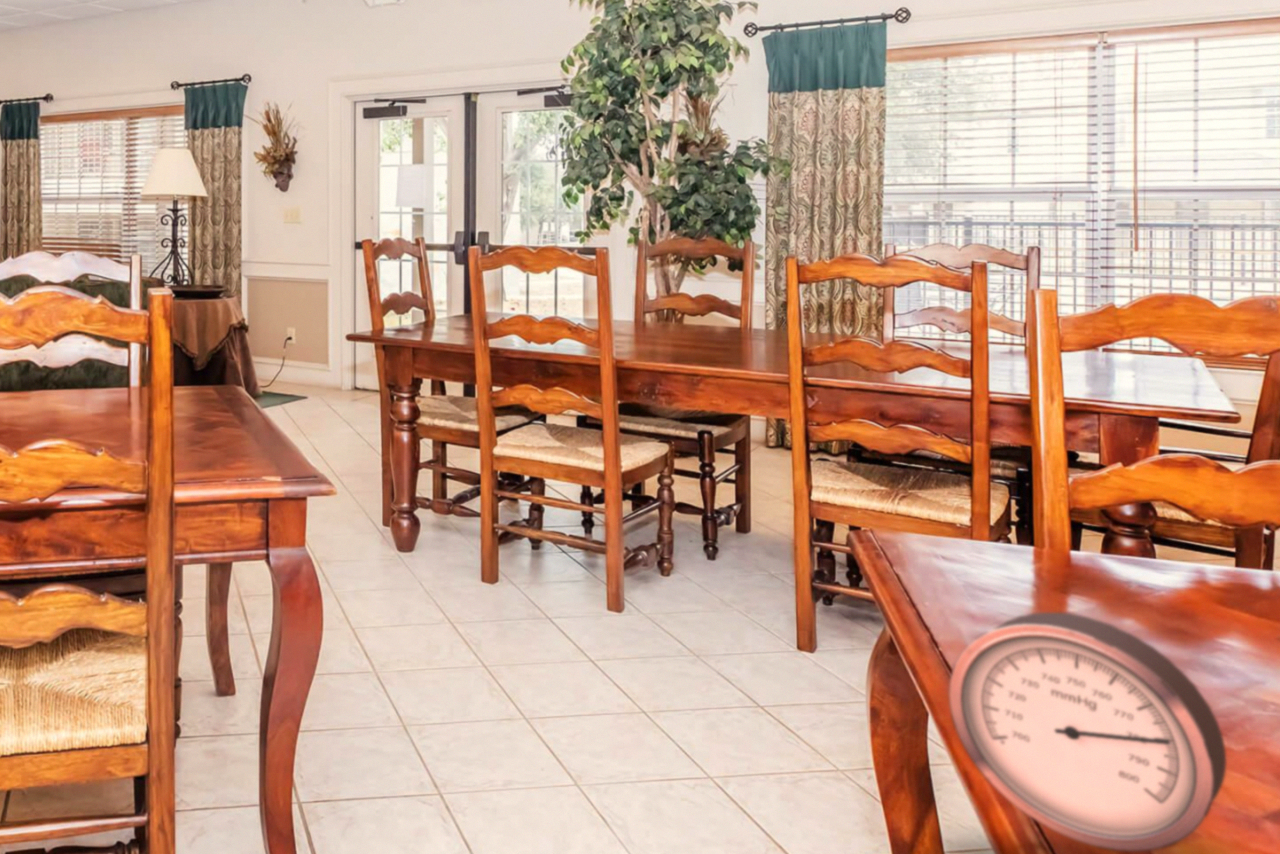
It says 780
